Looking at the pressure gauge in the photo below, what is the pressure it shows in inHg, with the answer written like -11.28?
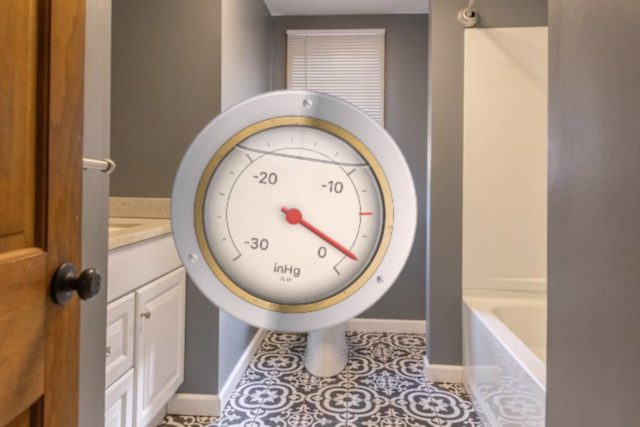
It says -2
